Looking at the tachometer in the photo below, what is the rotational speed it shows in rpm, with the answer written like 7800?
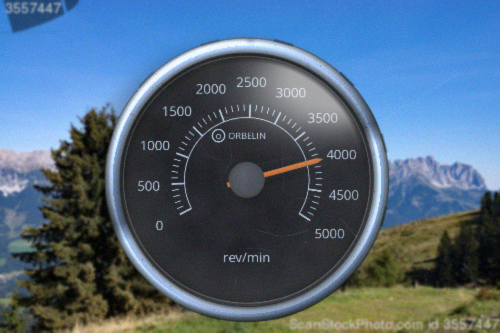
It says 4000
